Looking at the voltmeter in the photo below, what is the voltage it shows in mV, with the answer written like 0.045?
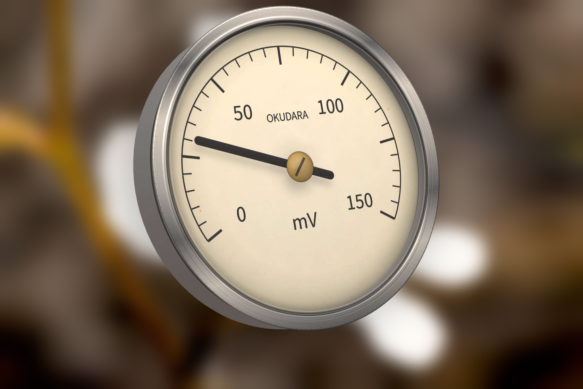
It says 30
